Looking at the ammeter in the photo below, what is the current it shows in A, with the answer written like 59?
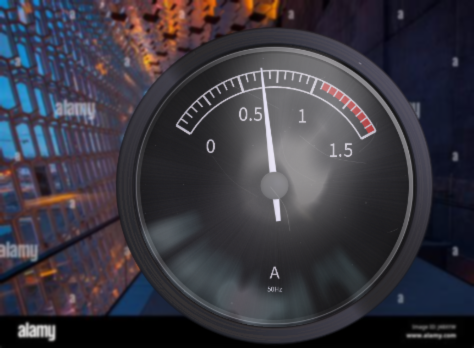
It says 0.65
